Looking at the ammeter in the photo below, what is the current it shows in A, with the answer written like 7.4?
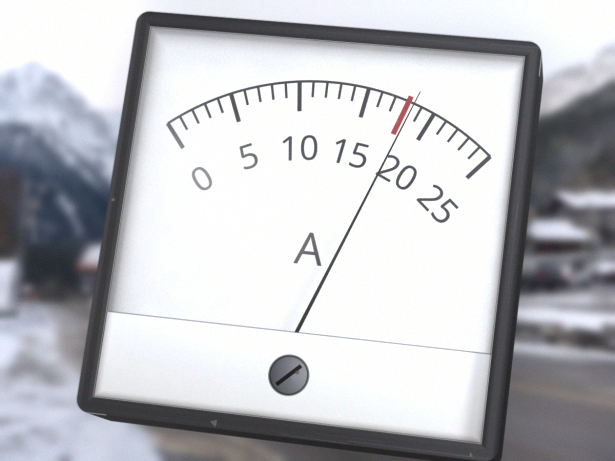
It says 18.5
